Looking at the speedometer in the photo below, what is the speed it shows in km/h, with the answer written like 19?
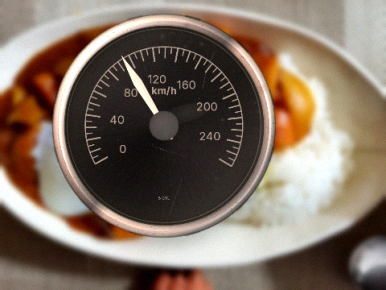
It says 95
